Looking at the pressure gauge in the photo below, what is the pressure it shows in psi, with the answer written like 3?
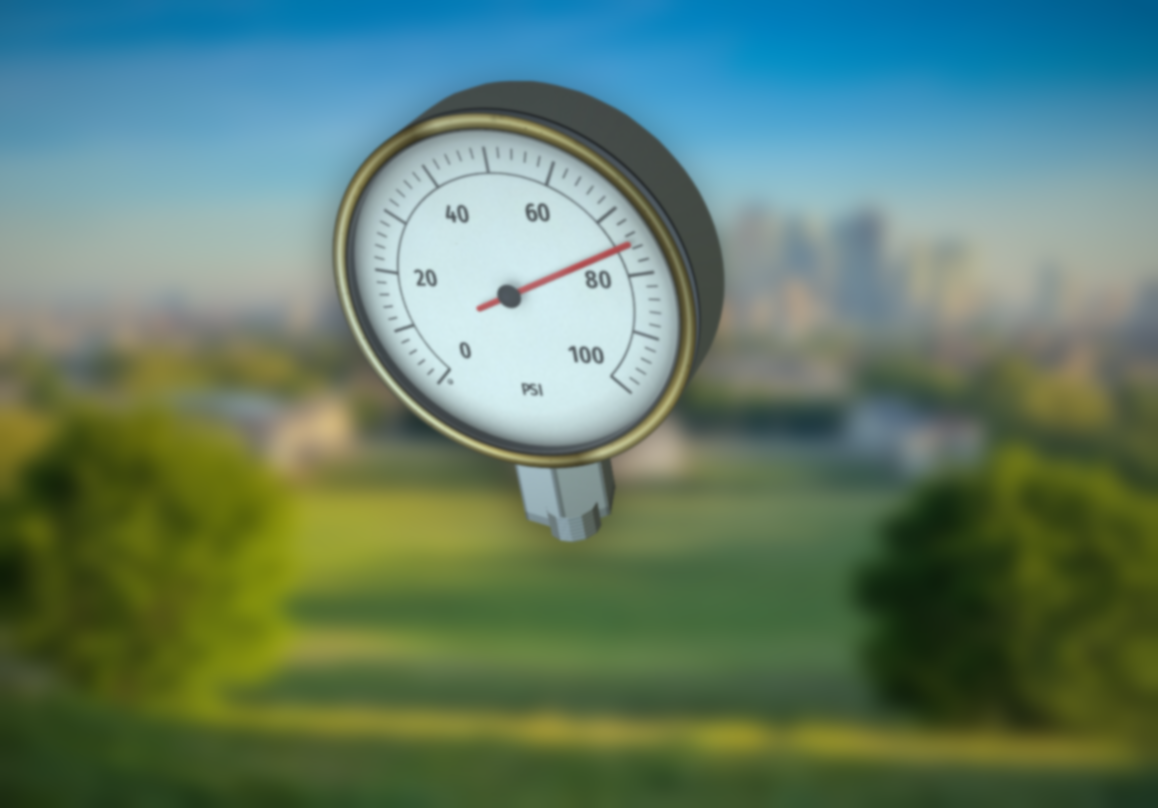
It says 75
